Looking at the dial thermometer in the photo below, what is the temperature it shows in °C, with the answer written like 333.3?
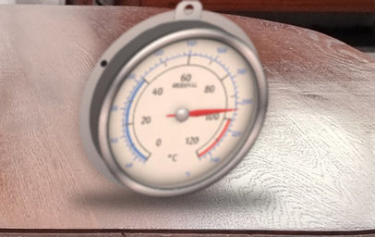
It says 95
